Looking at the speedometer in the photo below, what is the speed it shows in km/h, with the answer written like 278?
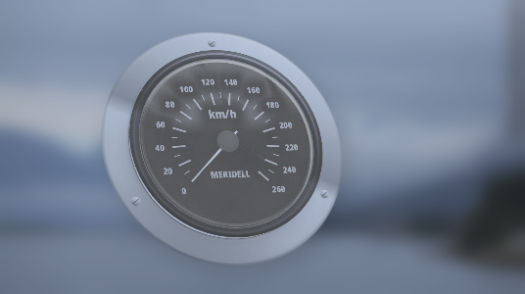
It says 0
